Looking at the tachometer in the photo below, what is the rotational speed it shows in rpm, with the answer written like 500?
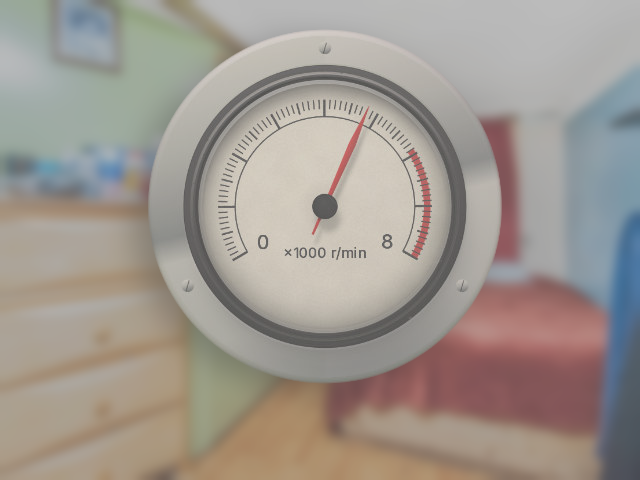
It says 4800
